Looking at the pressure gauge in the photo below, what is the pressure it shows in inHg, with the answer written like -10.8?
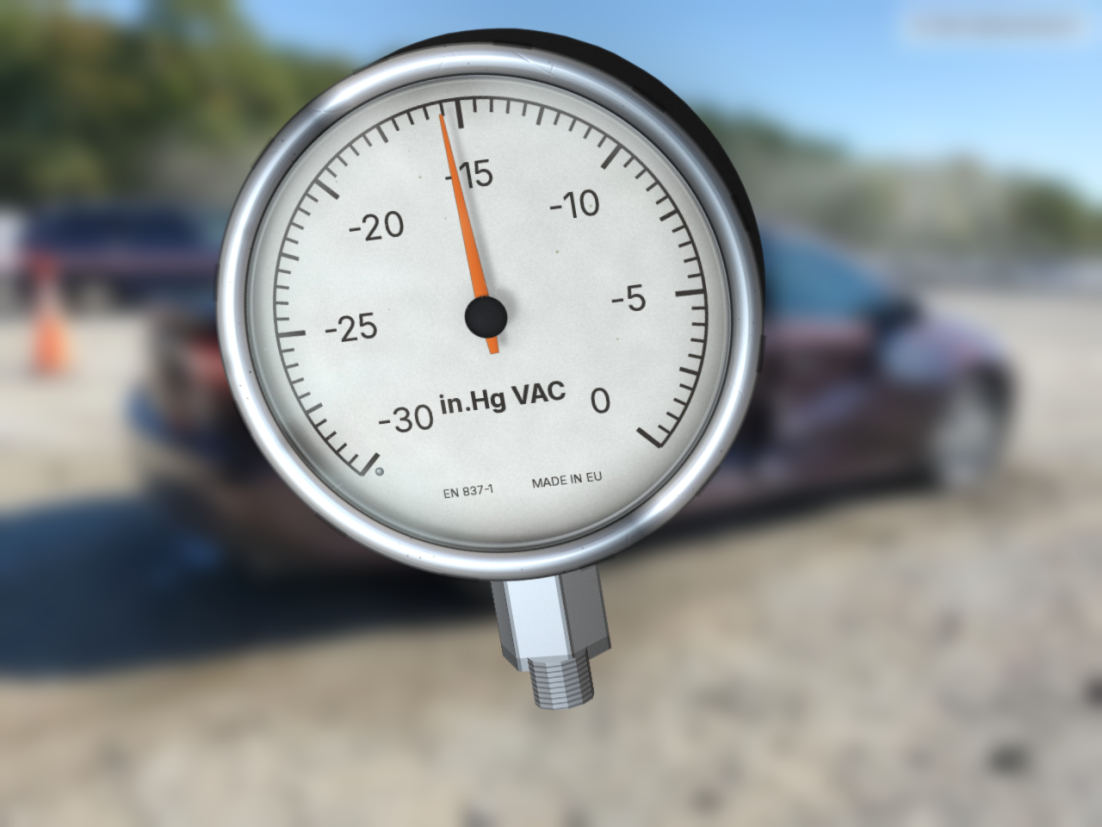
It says -15.5
